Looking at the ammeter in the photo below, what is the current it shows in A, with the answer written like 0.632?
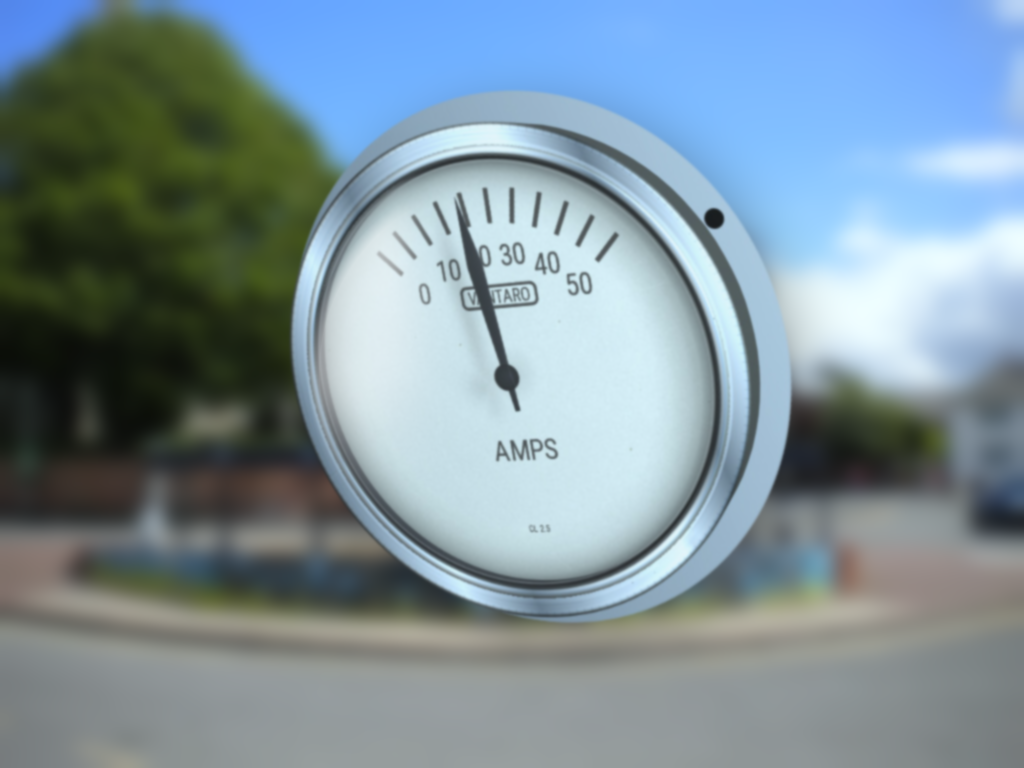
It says 20
